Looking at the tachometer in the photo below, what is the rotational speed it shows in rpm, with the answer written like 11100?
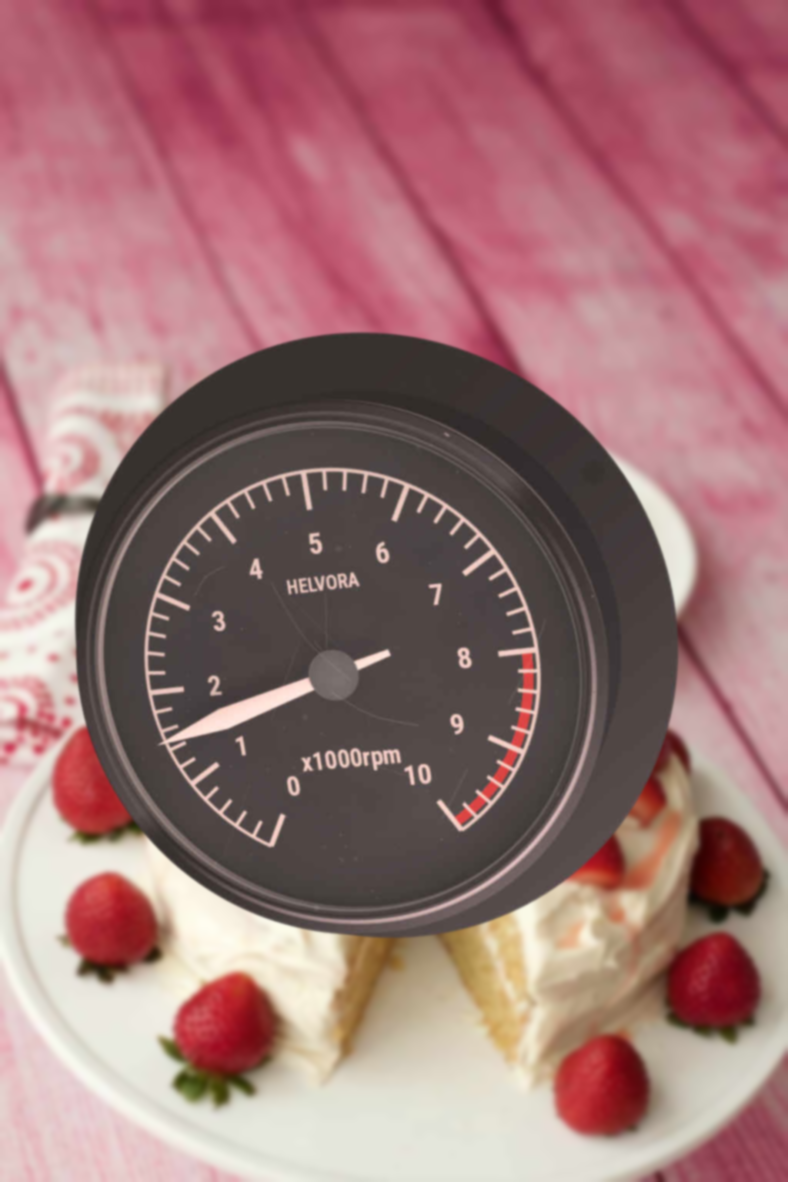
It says 1500
